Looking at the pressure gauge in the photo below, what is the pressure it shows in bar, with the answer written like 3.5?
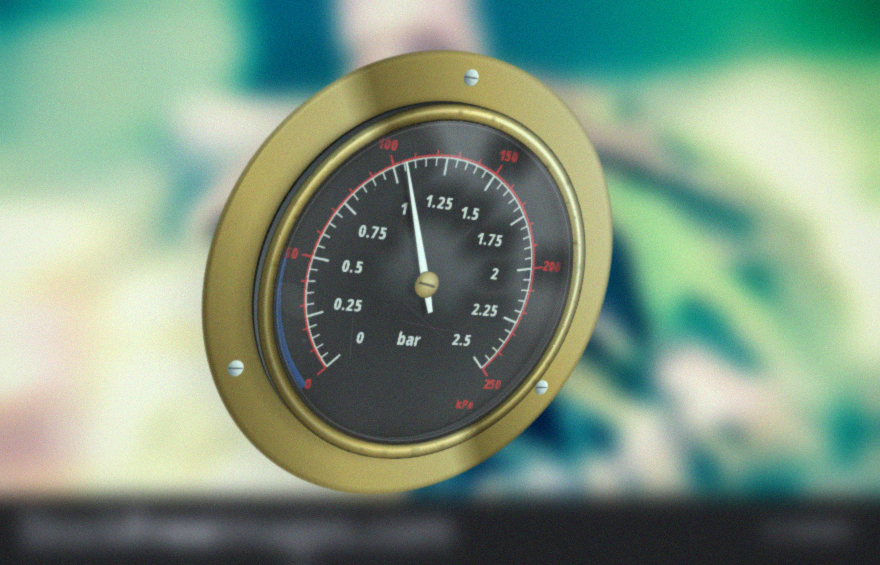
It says 1.05
